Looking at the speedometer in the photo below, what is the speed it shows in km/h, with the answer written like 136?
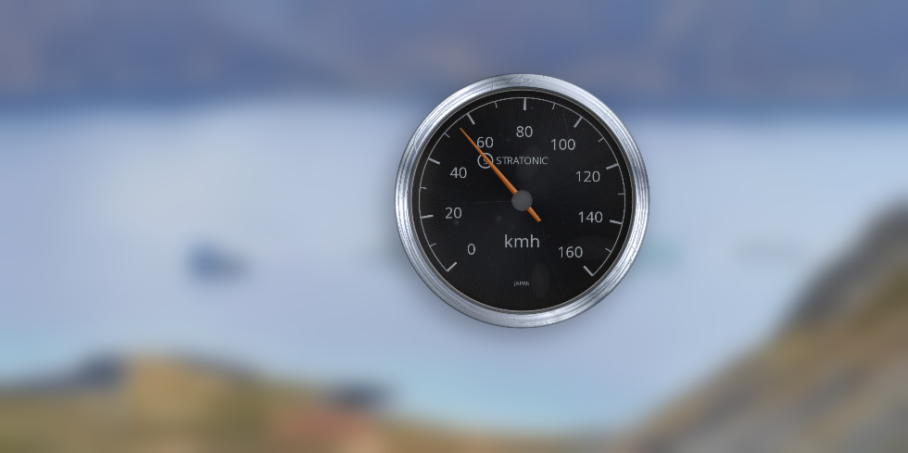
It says 55
